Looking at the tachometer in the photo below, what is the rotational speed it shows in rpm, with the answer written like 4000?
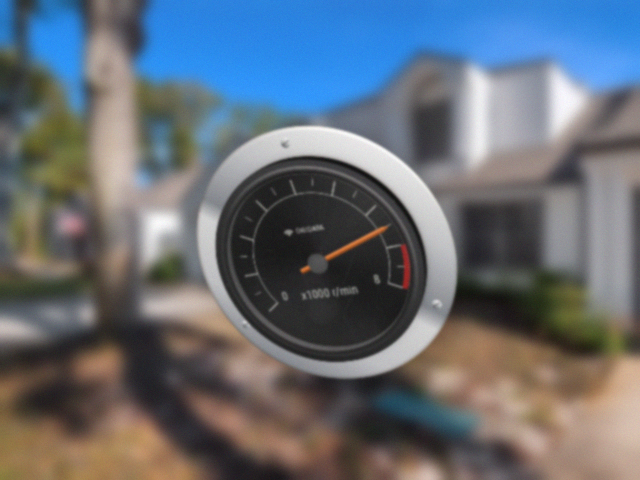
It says 6500
